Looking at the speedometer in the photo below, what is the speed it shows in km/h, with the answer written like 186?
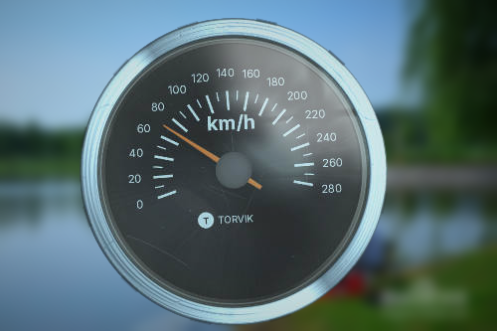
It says 70
